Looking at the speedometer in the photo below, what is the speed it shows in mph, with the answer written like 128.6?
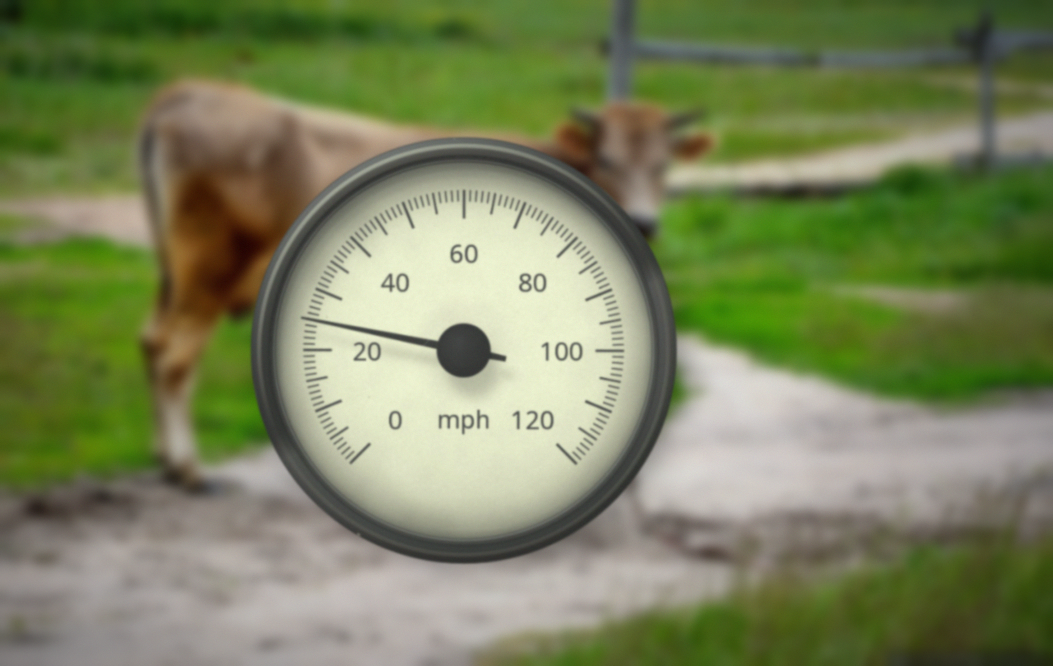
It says 25
